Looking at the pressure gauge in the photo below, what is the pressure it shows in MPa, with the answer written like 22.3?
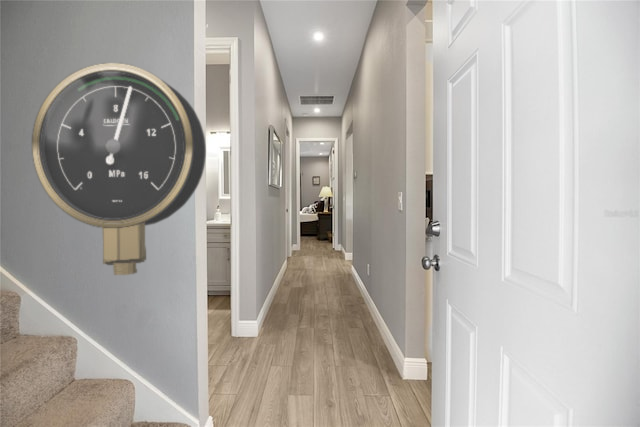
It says 9
